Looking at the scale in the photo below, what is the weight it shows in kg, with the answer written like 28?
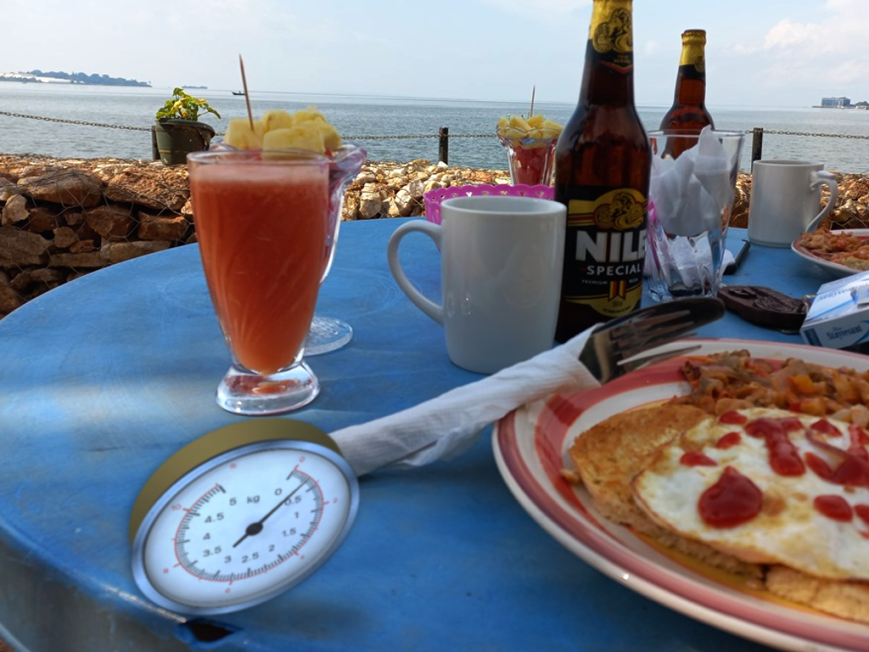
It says 0.25
